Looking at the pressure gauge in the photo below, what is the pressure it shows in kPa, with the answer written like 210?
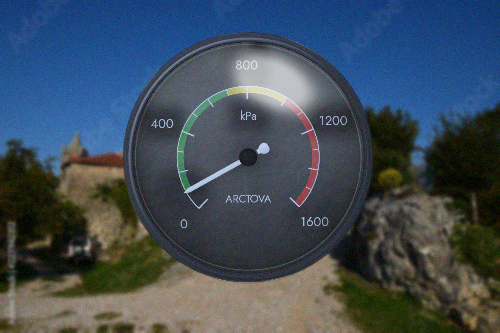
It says 100
